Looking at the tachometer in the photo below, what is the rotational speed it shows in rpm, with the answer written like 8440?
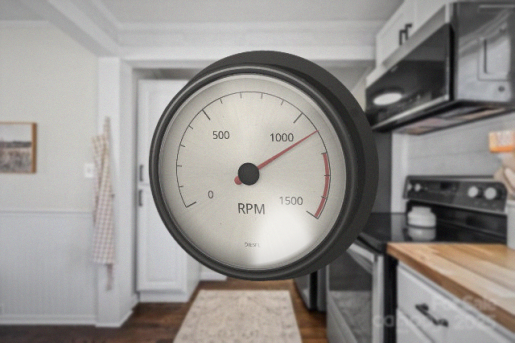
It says 1100
